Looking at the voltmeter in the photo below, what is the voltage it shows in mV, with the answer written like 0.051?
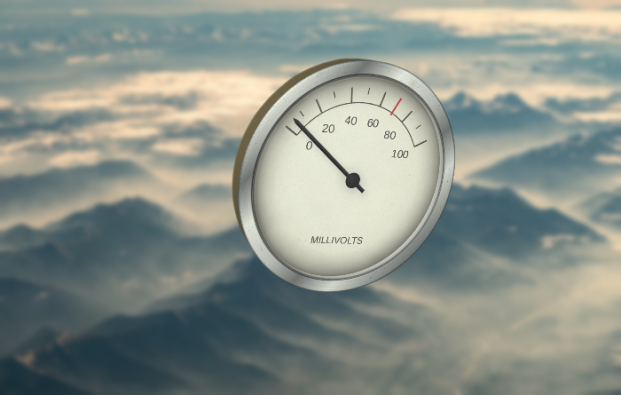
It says 5
